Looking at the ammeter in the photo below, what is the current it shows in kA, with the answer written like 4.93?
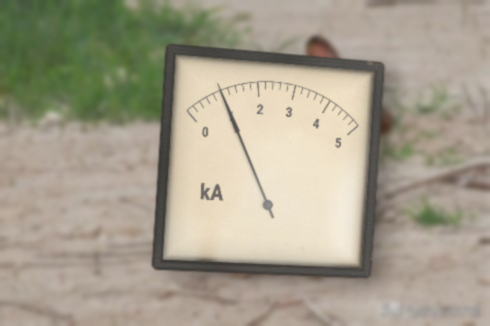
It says 1
